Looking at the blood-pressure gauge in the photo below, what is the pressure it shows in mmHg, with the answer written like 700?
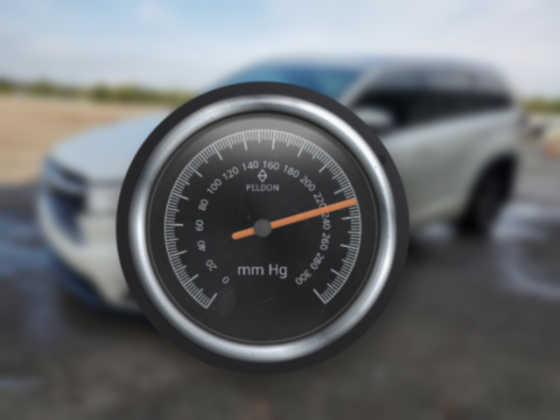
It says 230
